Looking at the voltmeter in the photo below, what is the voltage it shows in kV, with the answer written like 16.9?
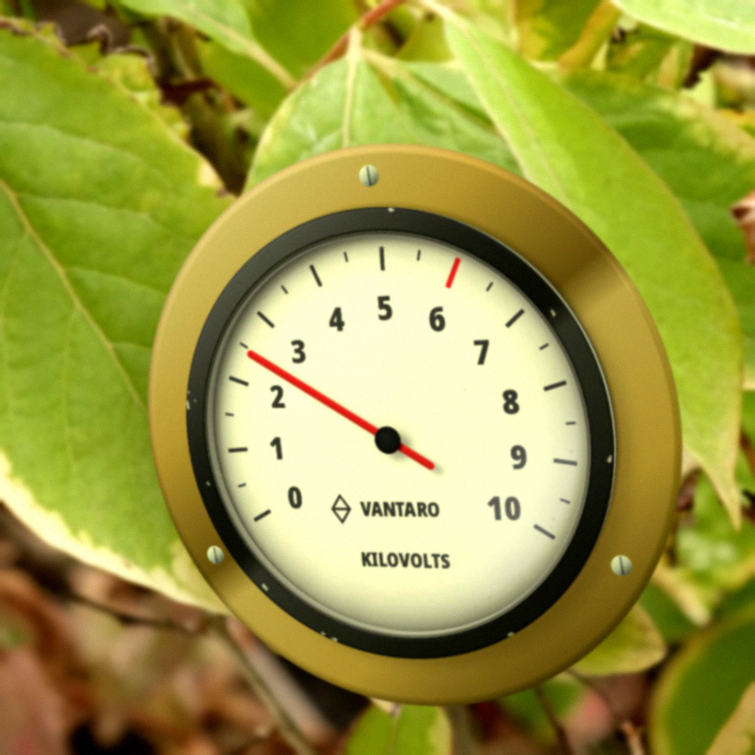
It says 2.5
